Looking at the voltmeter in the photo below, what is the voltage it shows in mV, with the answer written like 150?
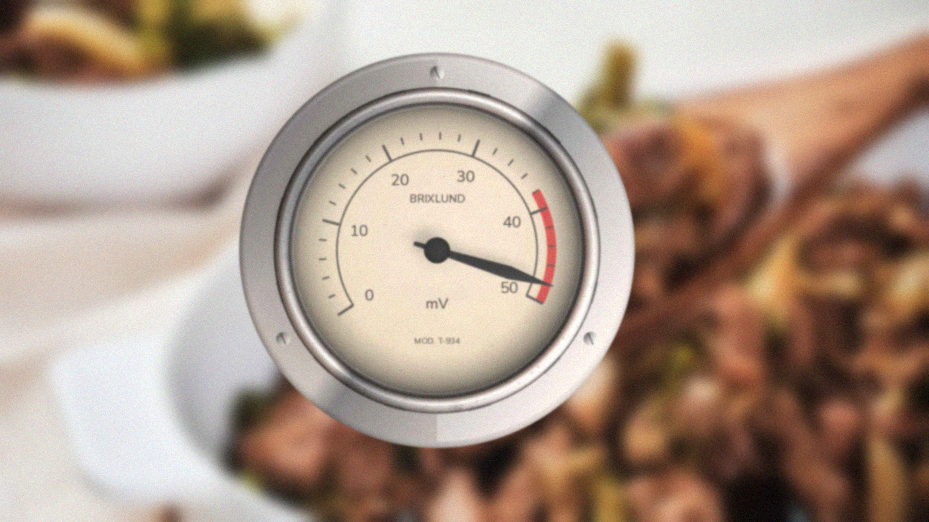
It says 48
